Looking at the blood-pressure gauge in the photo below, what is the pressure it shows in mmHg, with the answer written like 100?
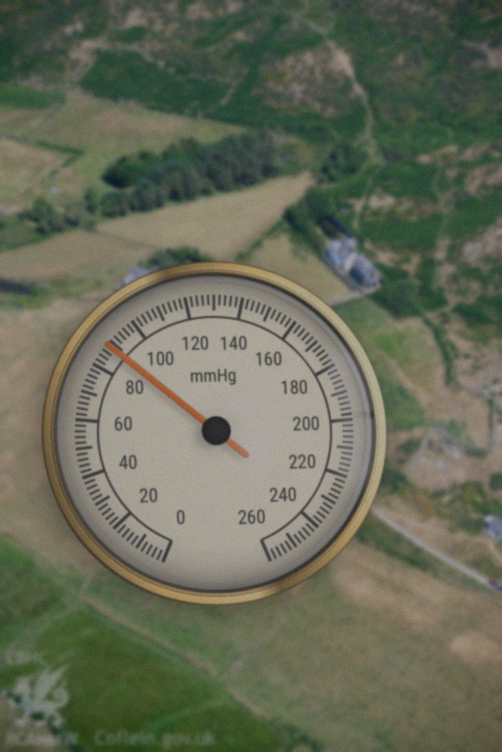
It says 88
